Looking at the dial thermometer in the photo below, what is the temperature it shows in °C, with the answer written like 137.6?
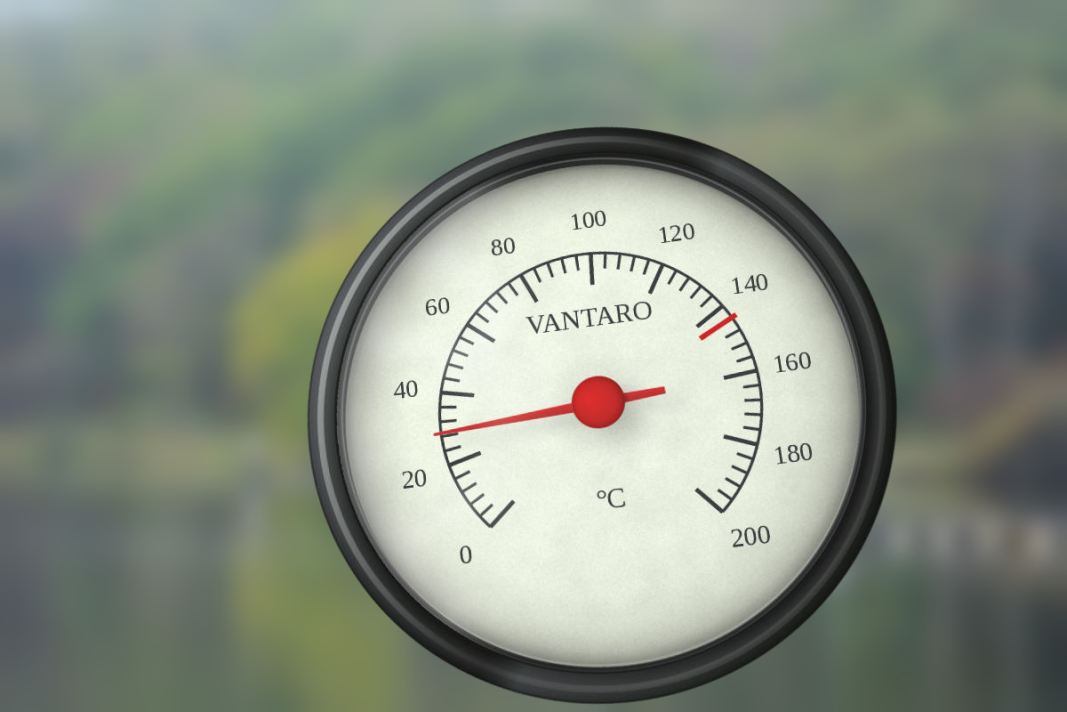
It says 28
